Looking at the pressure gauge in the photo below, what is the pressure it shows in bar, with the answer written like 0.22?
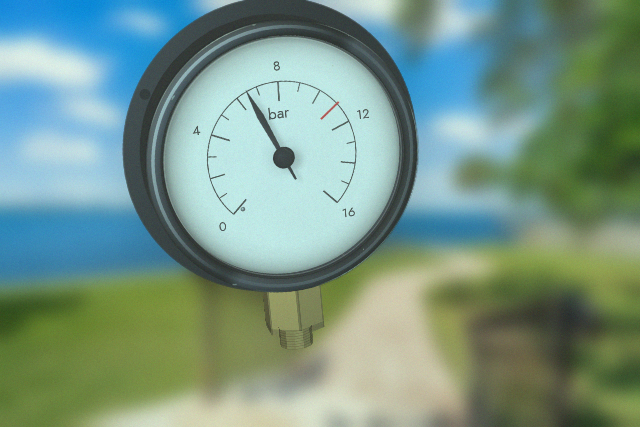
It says 6.5
